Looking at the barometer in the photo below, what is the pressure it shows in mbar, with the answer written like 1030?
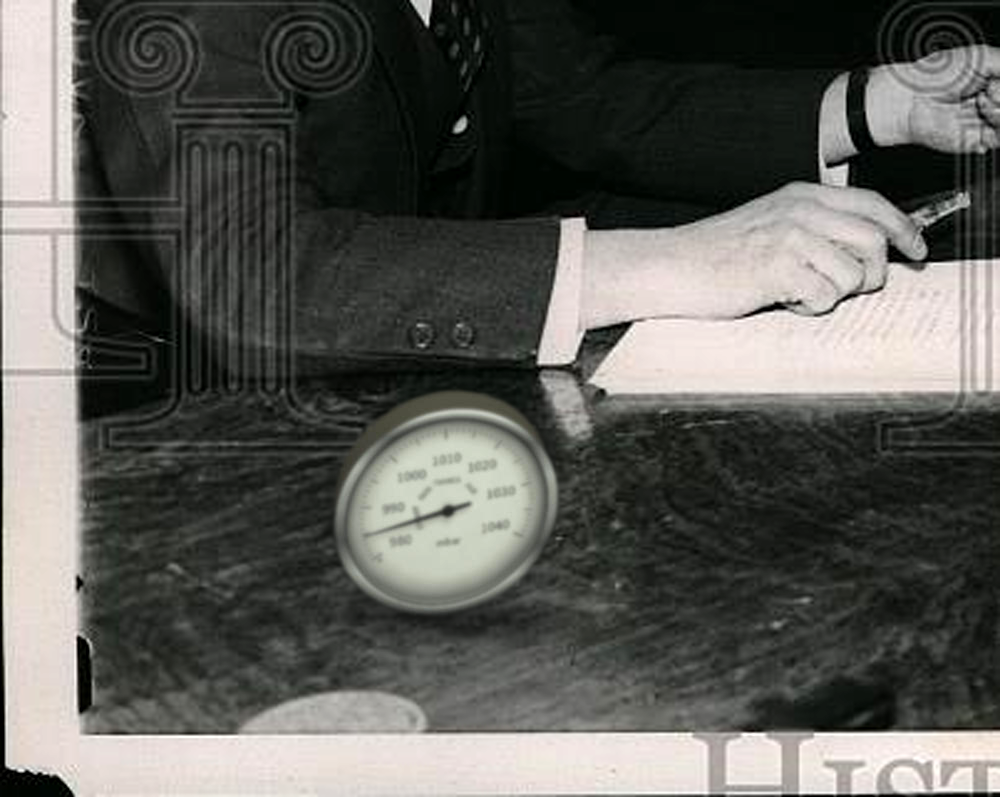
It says 985
